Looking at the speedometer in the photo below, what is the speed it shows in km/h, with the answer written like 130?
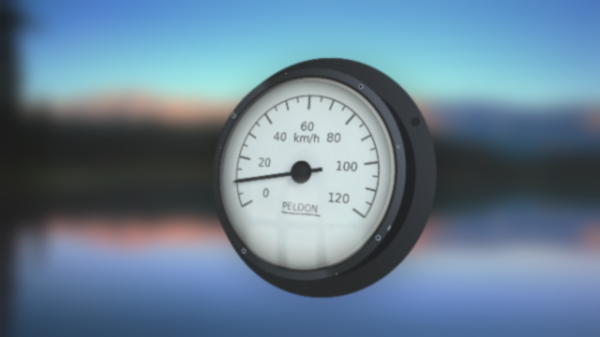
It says 10
